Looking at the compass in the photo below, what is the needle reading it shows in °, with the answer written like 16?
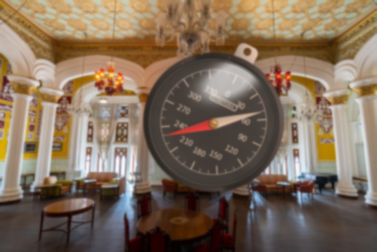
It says 230
